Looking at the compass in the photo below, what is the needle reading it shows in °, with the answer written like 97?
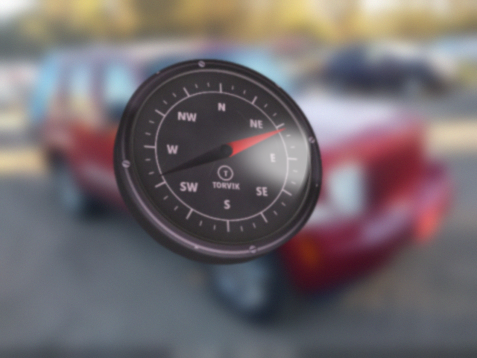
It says 65
